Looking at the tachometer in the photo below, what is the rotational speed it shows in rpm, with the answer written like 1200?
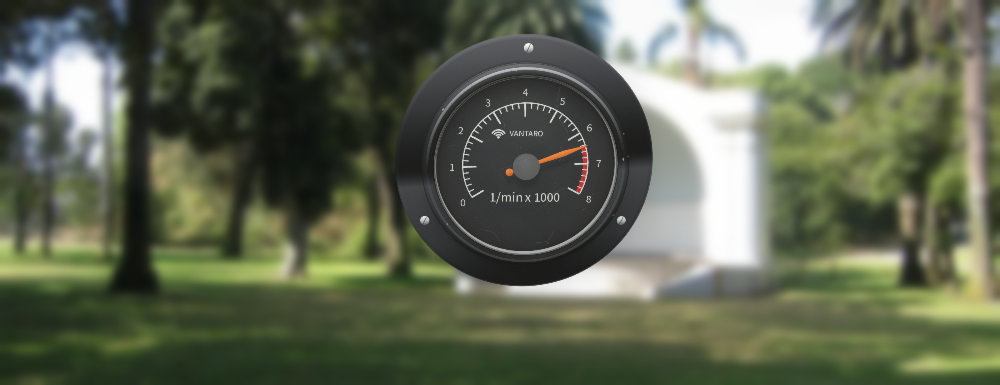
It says 6400
